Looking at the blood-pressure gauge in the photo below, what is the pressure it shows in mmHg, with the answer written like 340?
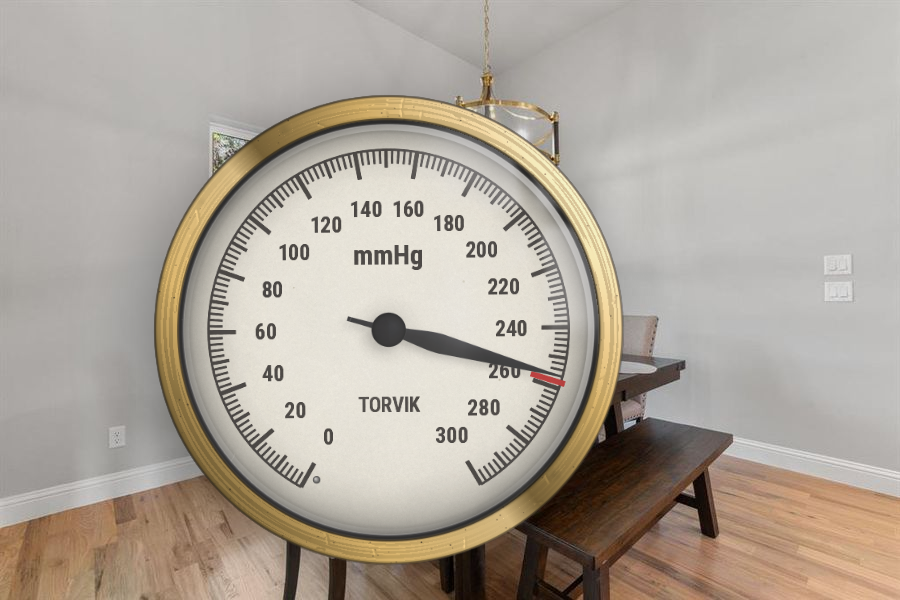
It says 256
